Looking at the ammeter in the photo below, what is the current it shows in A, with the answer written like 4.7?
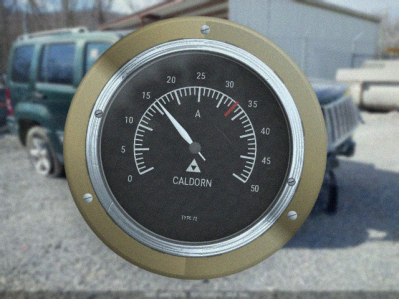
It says 16
